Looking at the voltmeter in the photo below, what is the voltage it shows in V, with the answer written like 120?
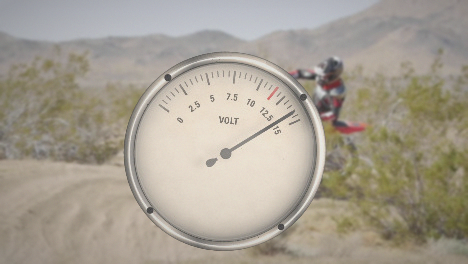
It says 14
